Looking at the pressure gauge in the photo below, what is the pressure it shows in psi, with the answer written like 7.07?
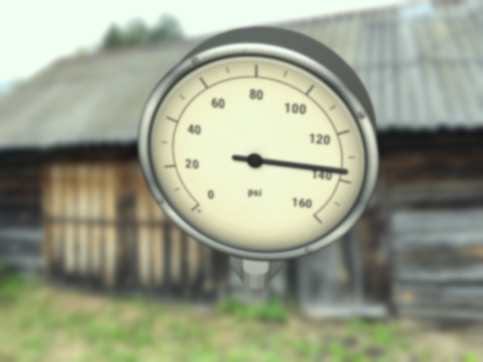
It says 135
